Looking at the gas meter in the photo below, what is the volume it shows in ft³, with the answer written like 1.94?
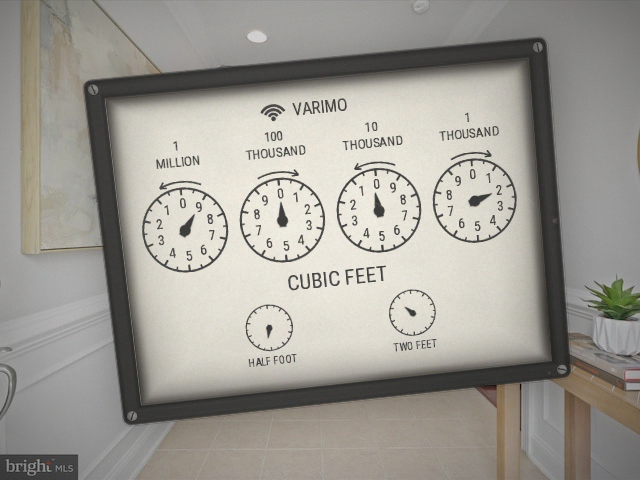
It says 900200
